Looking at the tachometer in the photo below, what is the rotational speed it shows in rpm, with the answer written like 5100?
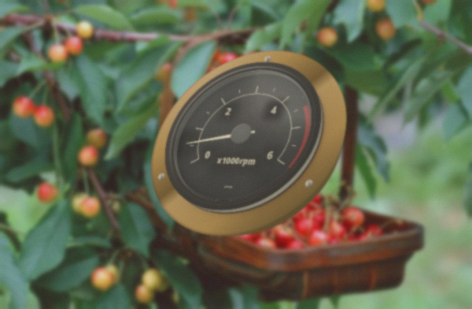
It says 500
